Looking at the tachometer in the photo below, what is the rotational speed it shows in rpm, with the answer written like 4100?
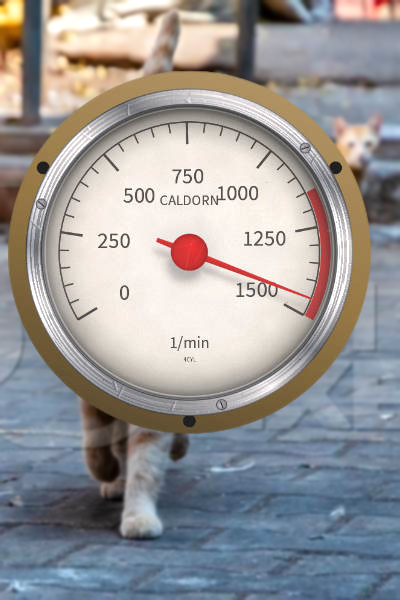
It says 1450
